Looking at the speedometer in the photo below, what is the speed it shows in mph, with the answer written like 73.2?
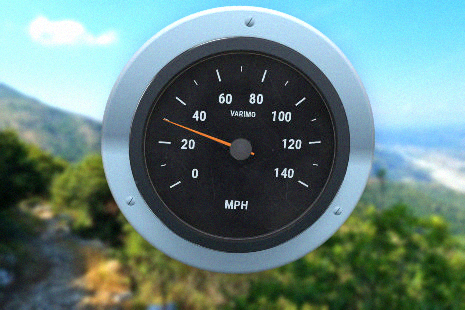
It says 30
